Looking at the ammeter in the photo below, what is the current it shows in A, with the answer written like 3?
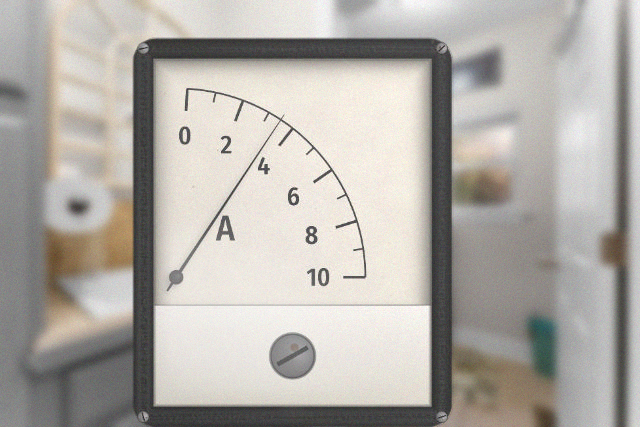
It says 3.5
